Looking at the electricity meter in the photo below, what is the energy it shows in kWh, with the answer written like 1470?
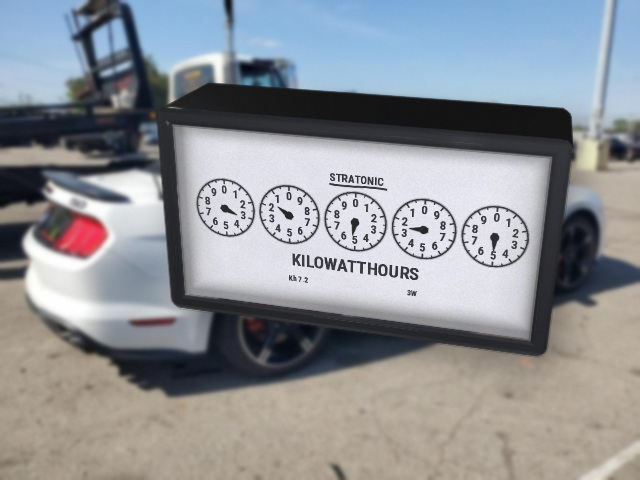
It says 31525
